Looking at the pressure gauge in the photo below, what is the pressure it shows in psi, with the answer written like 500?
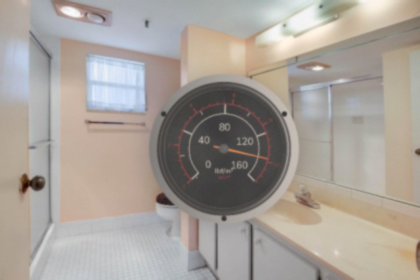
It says 140
